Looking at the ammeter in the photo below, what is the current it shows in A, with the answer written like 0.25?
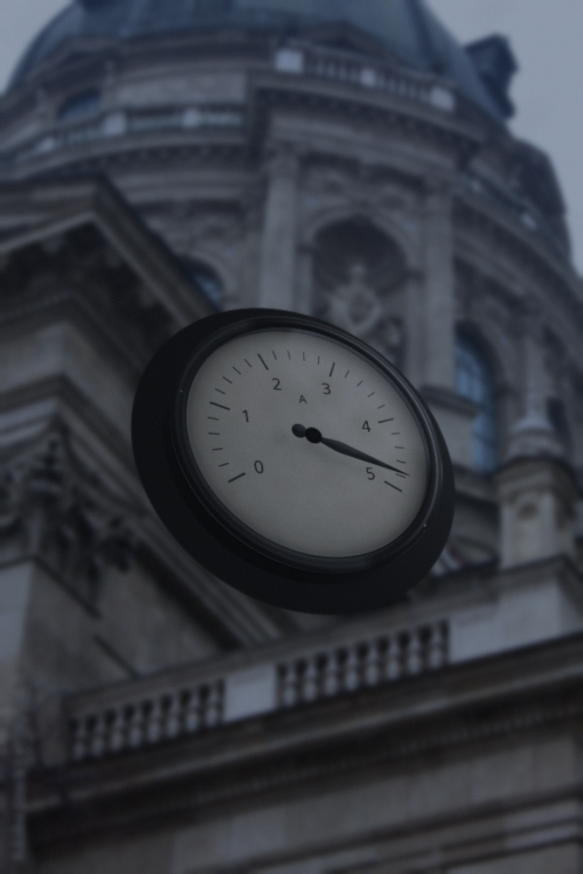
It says 4.8
